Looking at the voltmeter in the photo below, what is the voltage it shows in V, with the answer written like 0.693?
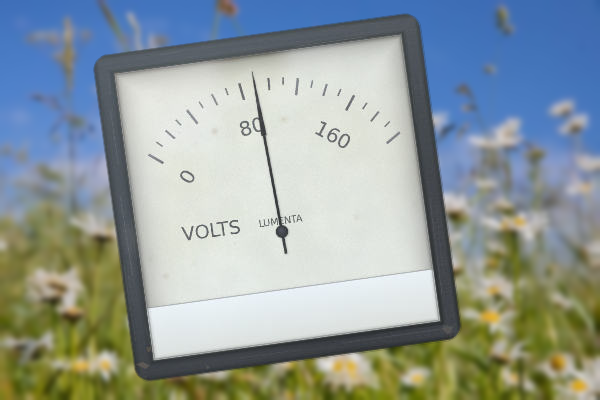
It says 90
